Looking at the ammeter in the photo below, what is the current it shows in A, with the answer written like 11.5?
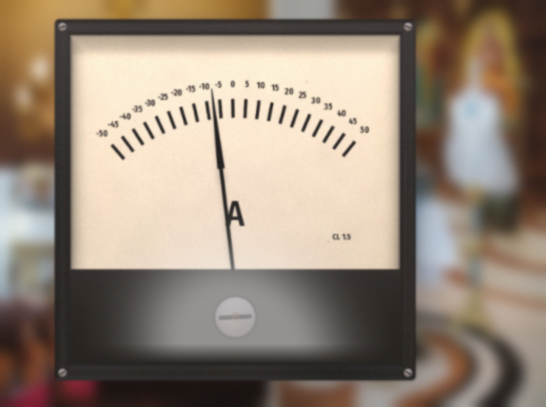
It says -7.5
